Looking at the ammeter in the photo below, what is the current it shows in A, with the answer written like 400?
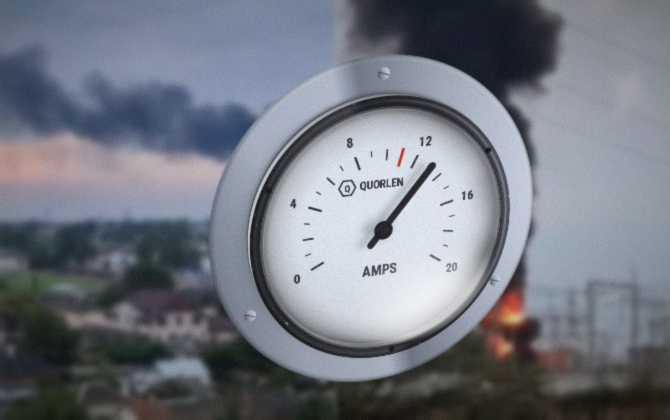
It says 13
